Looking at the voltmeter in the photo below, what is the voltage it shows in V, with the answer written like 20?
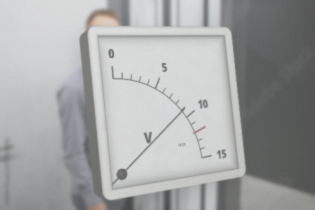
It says 9
